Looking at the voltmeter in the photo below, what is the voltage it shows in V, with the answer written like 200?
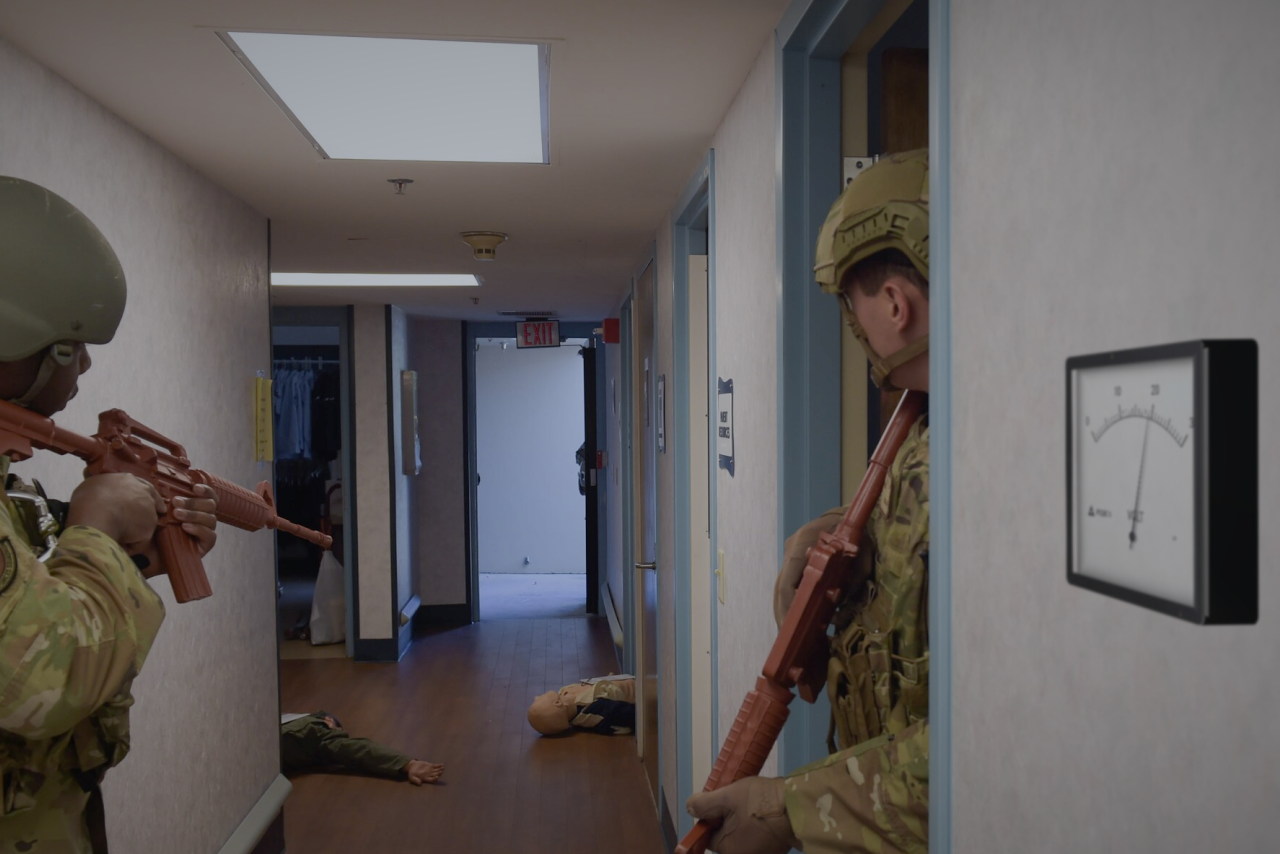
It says 20
